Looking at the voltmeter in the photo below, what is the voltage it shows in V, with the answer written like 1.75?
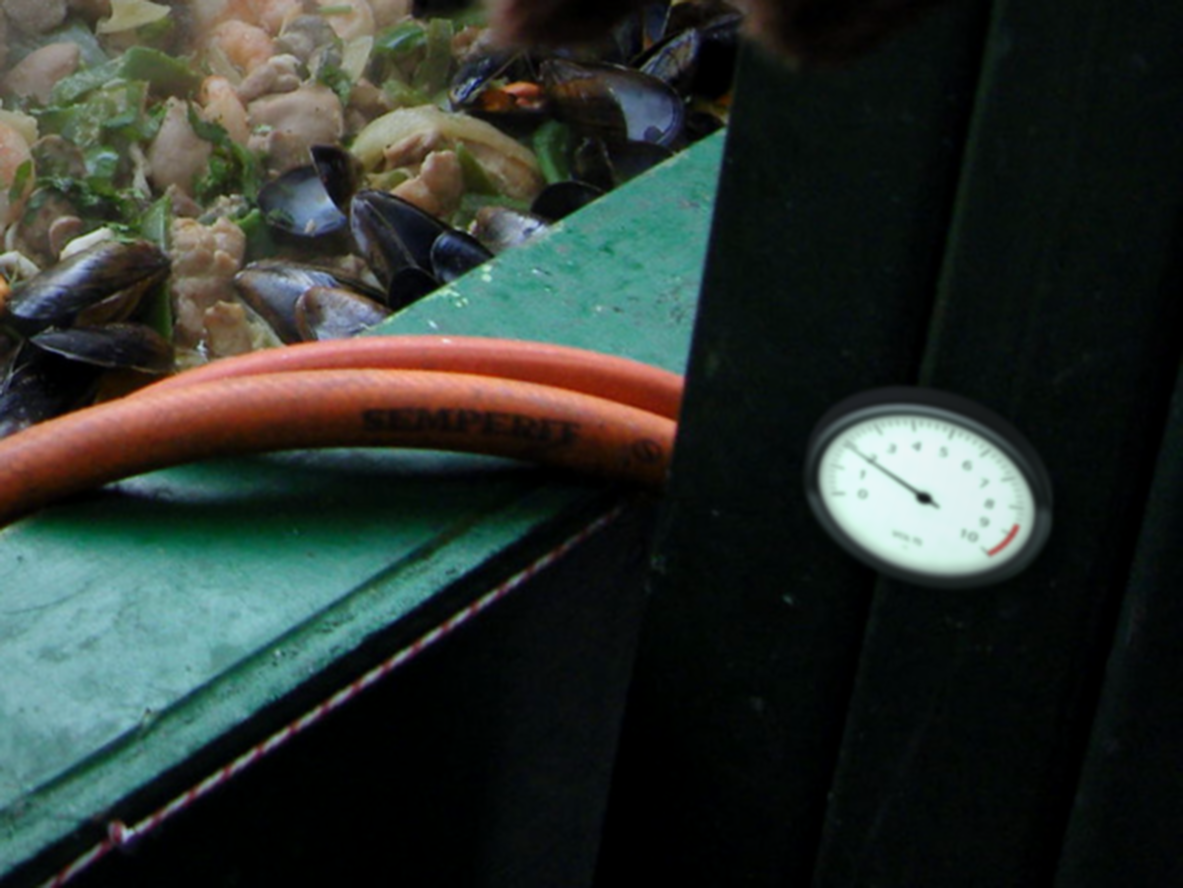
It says 2
